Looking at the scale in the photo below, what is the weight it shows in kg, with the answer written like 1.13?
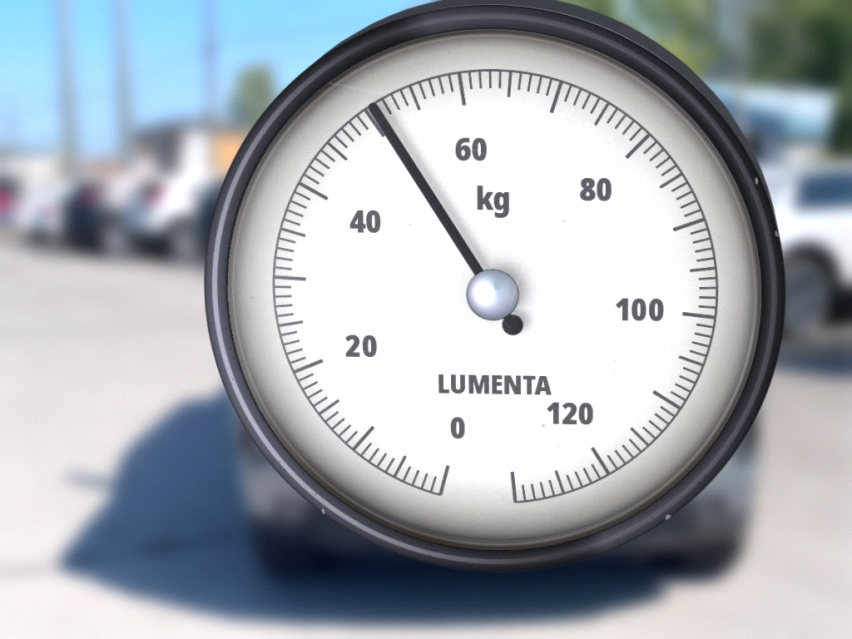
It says 51
